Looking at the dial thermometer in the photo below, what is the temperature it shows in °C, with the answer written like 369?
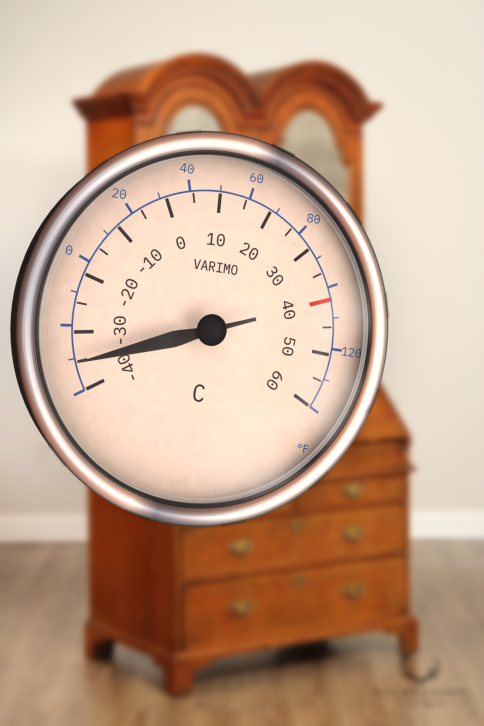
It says -35
